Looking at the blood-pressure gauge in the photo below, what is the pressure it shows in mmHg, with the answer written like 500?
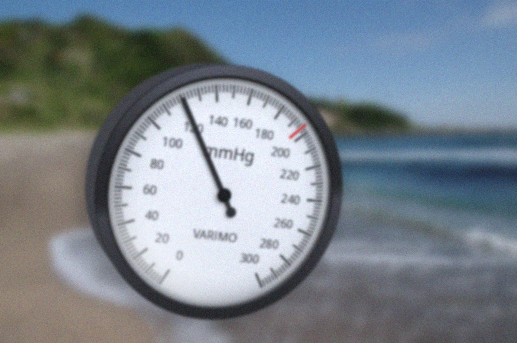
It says 120
